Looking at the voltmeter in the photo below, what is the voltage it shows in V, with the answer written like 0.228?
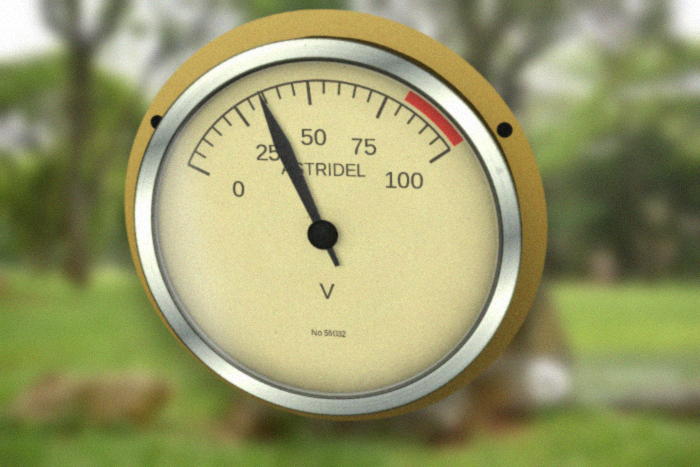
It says 35
